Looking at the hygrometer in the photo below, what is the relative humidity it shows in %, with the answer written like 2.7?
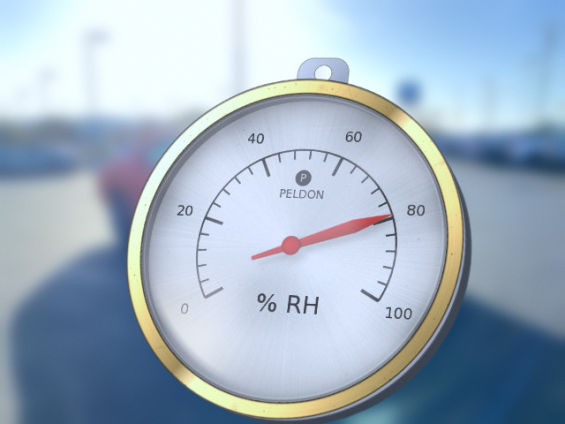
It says 80
